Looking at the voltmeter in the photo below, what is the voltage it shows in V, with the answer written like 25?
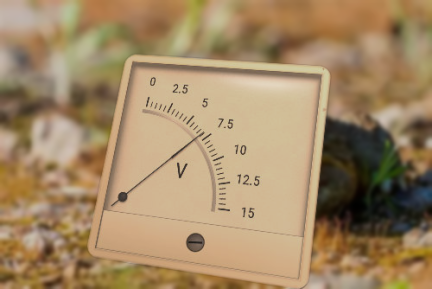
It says 7
